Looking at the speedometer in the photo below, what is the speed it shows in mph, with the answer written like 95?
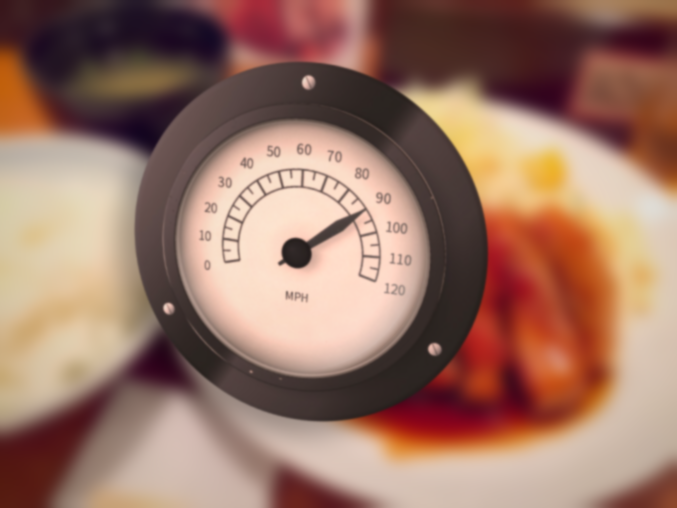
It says 90
